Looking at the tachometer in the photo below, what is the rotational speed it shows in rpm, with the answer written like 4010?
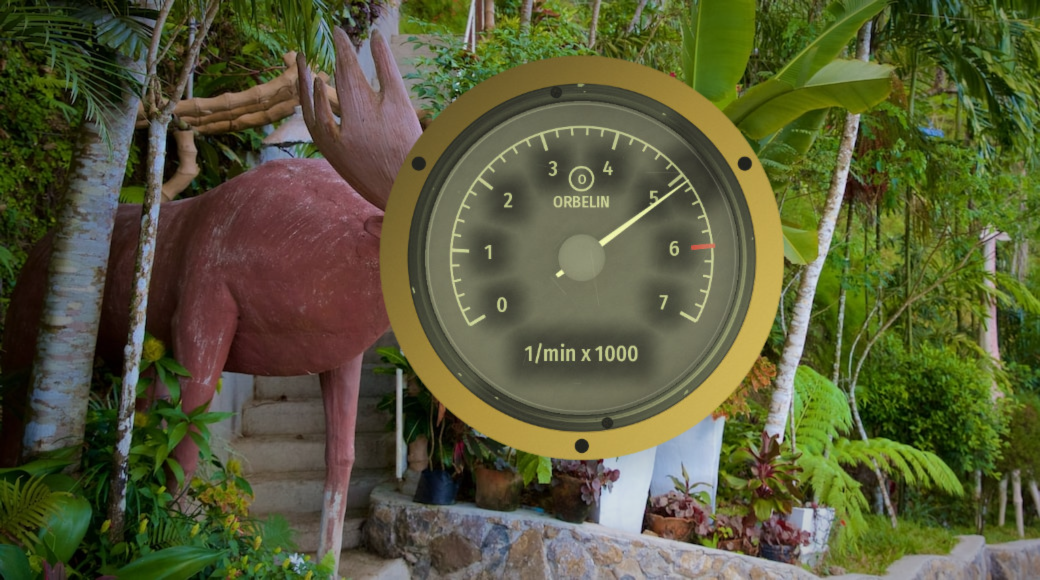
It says 5100
